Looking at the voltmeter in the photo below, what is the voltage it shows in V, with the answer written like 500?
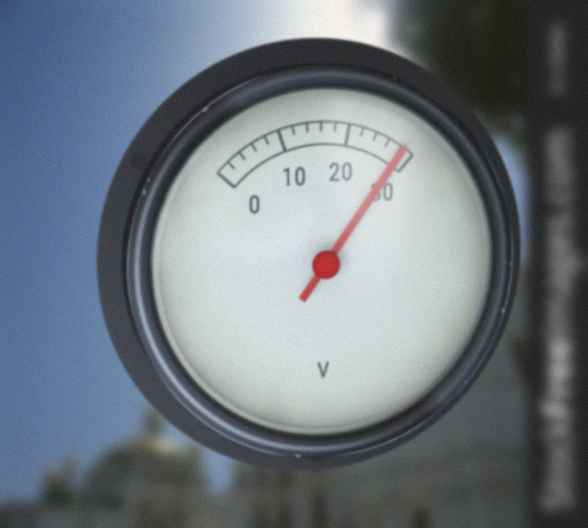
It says 28
